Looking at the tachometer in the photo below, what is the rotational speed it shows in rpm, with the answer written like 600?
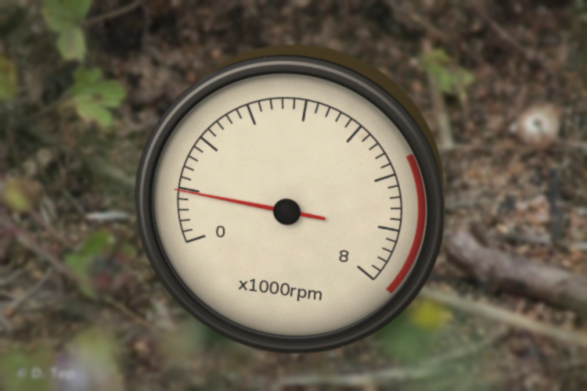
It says 1000
